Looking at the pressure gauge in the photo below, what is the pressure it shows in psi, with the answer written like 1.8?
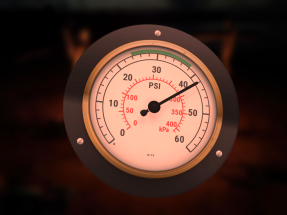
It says 42
